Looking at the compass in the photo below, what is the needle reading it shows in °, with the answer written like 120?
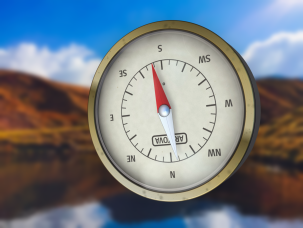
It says 170
